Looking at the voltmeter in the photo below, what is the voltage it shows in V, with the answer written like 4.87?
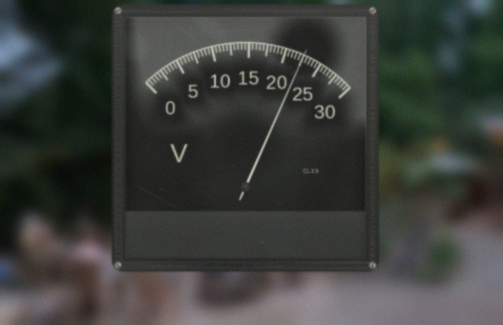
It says 22.5
